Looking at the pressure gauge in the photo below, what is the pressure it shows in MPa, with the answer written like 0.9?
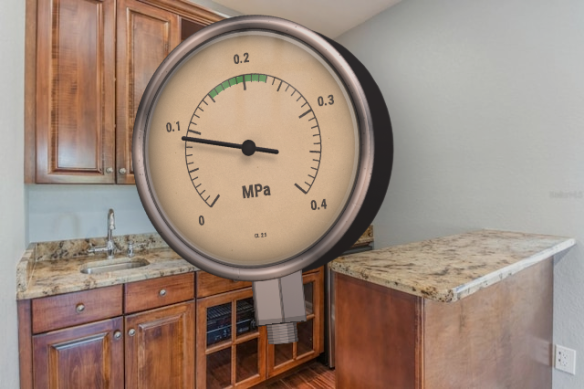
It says 0.09
